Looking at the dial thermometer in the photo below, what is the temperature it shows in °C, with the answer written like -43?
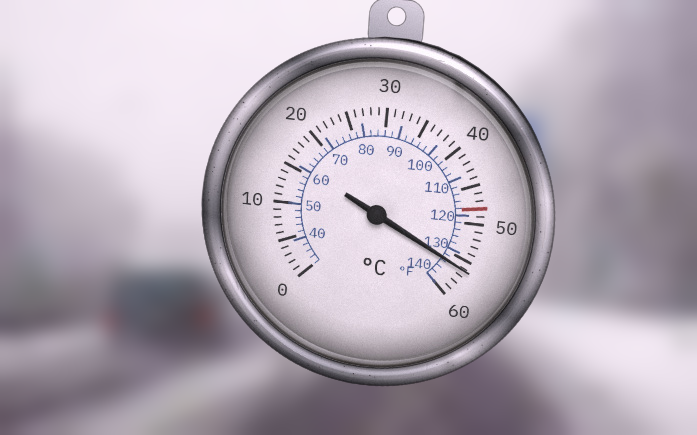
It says 56
